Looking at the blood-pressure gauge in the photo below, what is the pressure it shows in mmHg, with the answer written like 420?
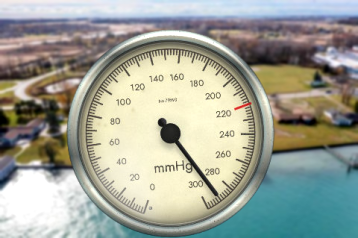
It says 290
